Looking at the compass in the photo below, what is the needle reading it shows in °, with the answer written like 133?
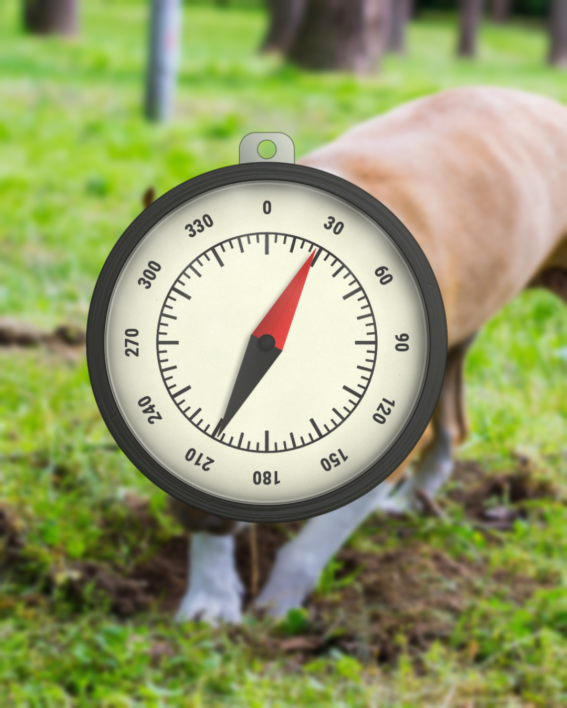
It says 27.5
